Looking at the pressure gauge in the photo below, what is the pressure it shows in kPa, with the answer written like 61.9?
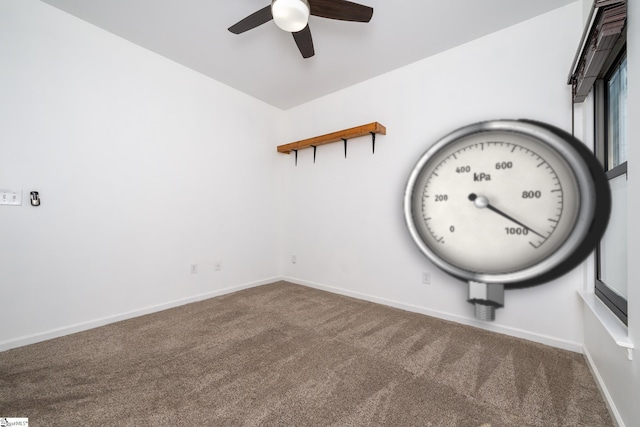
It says 960
